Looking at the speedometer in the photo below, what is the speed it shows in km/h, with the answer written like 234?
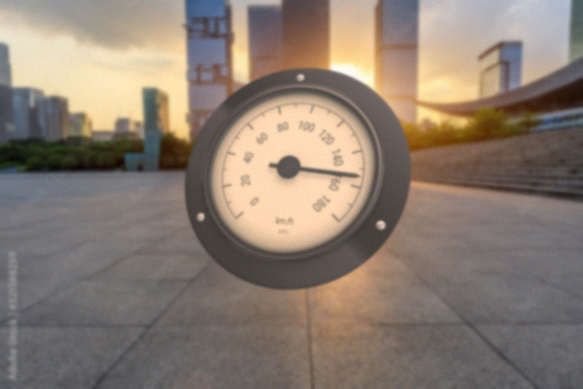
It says 155
